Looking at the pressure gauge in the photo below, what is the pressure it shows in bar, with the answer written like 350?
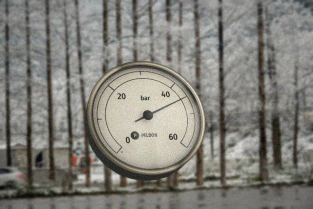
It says 45
